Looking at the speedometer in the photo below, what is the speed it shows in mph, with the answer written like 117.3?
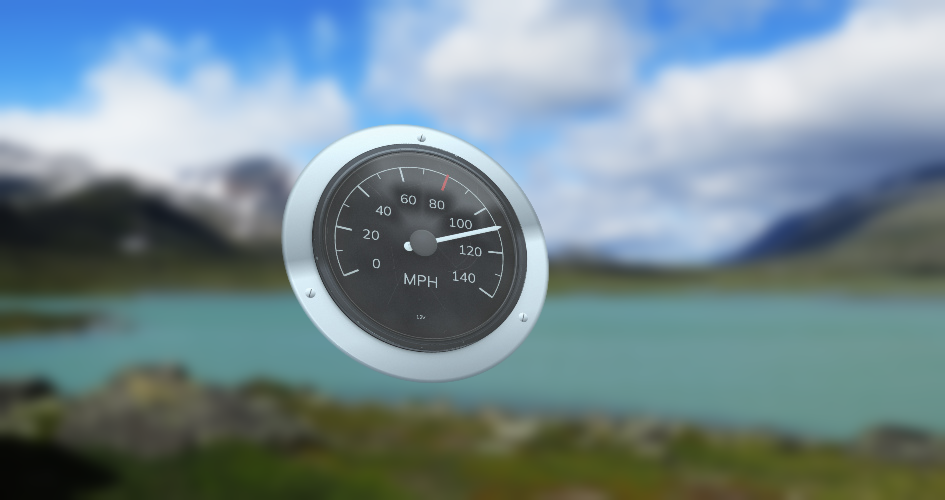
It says 110
